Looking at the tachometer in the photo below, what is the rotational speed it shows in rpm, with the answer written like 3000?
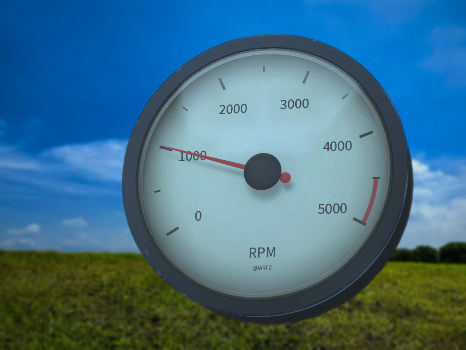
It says 1000
